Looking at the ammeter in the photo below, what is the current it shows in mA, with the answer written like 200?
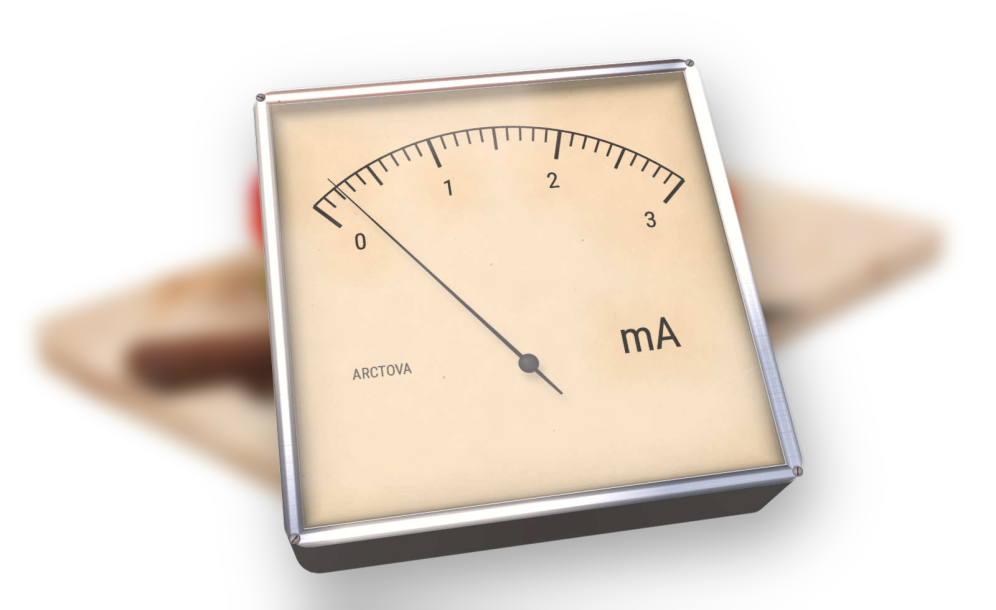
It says 0.2
